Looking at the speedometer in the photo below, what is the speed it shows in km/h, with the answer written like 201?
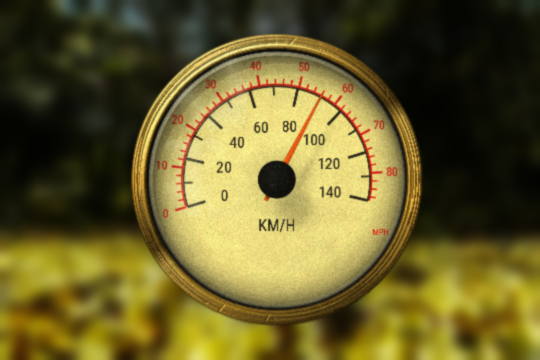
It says 90
